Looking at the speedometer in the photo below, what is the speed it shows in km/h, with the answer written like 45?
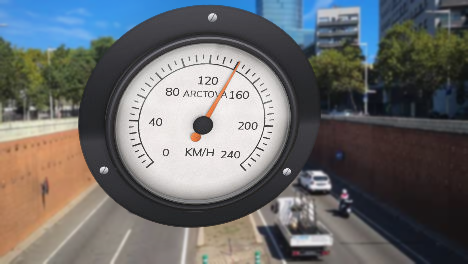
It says 140
